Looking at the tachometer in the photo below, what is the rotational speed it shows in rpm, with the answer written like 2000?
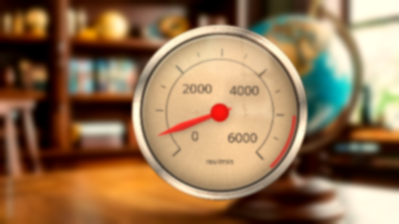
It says 500
